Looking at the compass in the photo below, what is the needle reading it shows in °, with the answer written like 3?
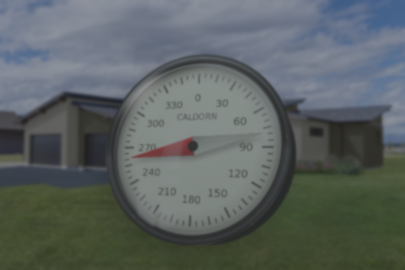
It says 260
